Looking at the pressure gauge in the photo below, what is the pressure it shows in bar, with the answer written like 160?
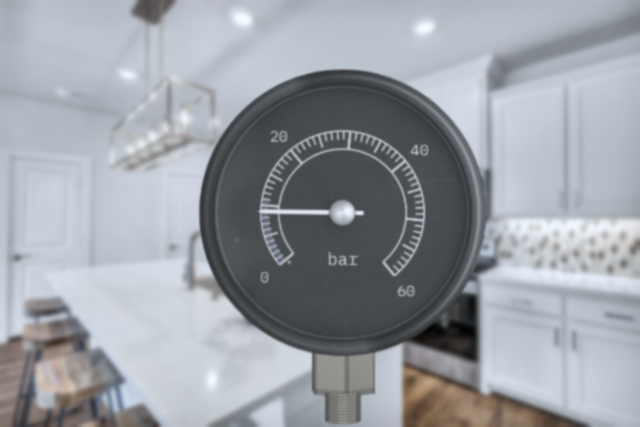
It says 9
